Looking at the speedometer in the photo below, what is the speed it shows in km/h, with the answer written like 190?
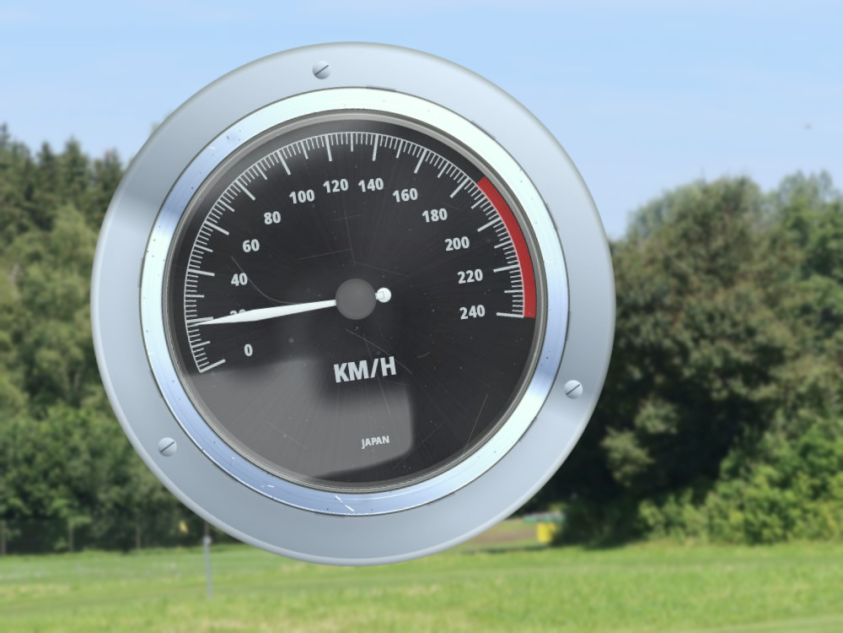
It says 18
